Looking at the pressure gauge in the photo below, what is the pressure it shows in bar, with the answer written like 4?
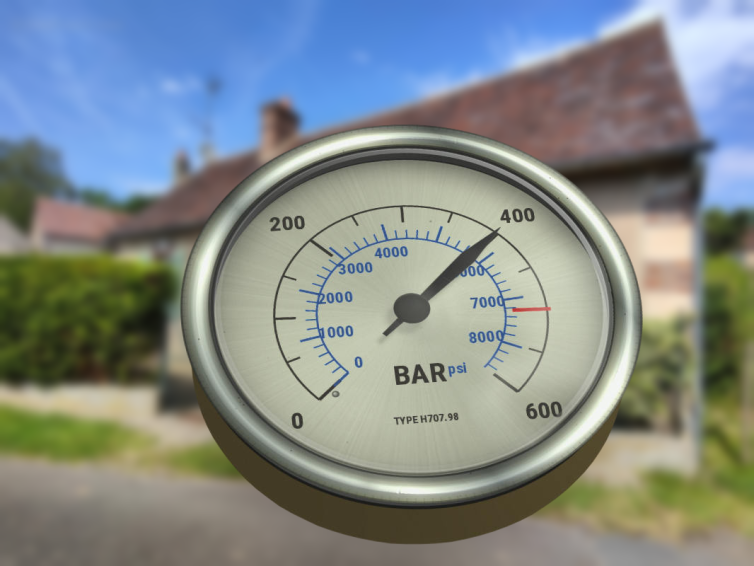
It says 400
